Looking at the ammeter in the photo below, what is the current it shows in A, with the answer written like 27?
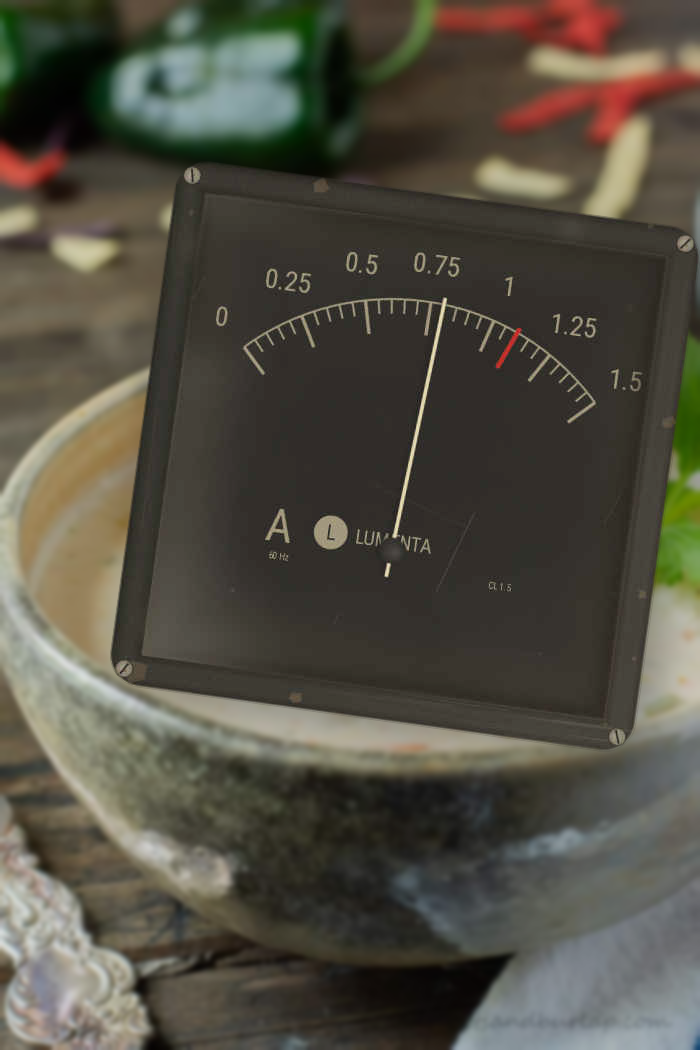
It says 0.8
